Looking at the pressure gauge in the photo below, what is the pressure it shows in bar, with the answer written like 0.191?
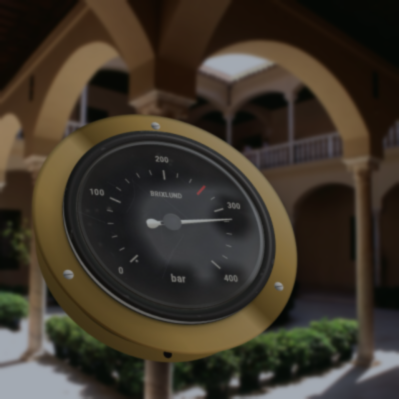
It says 320
